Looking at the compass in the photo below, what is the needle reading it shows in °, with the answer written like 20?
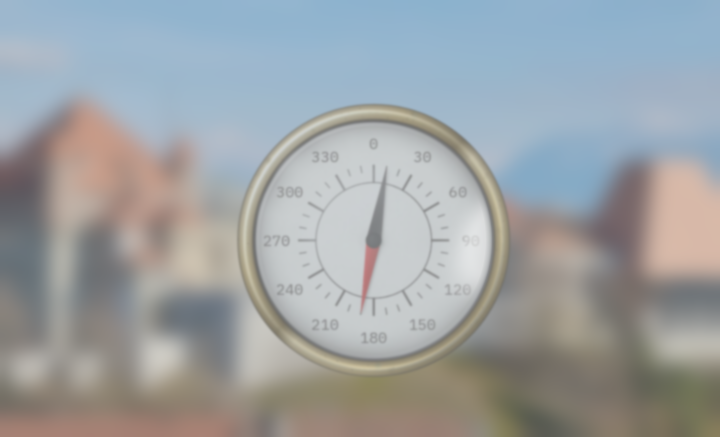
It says 190
